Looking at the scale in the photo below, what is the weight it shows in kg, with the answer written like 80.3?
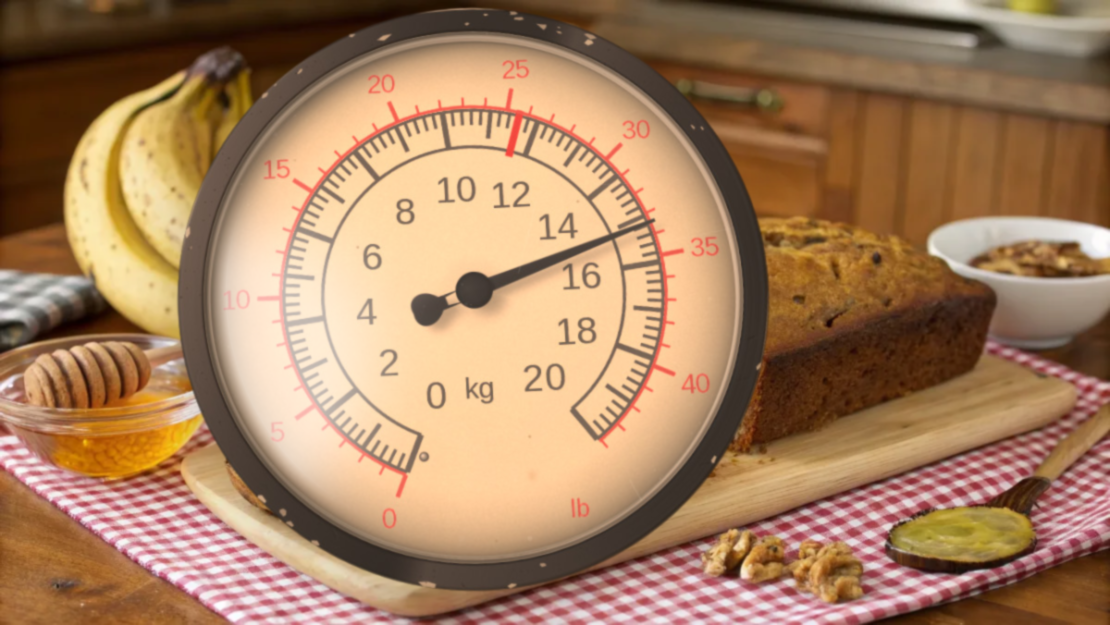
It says 15.2
